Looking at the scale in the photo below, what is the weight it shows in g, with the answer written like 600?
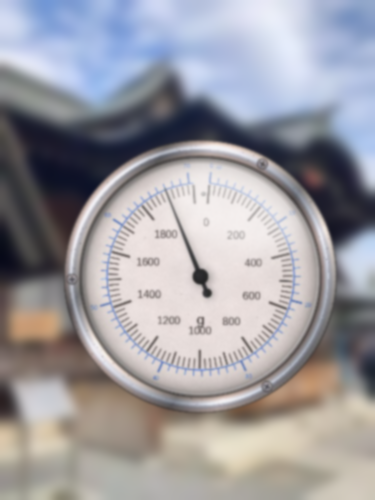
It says 1900
